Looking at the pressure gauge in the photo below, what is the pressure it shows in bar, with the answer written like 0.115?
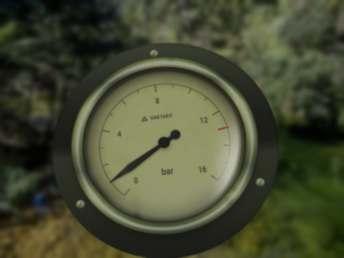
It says 1
